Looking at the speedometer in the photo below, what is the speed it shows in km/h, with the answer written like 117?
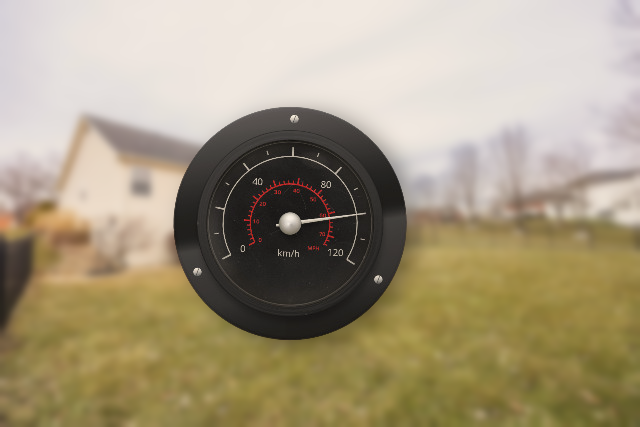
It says 100
